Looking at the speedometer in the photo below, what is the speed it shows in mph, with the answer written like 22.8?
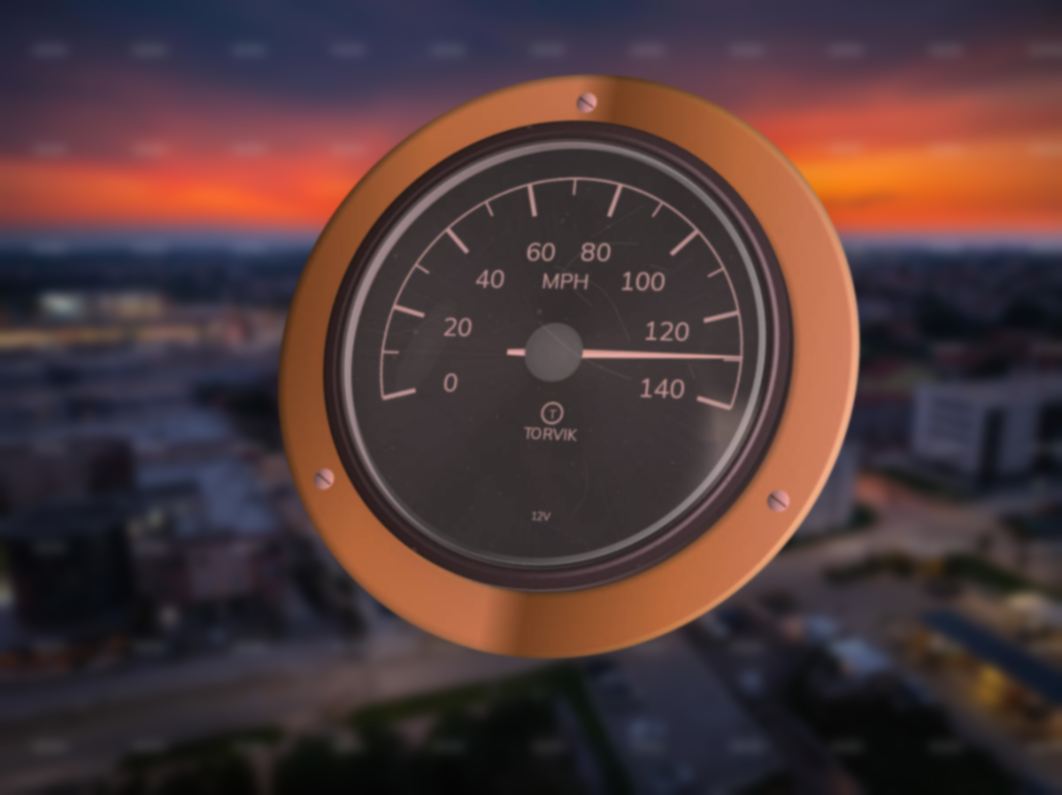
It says 130
